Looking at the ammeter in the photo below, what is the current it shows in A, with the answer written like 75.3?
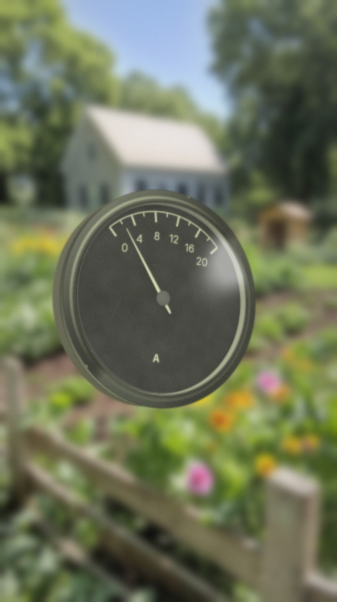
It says 2
